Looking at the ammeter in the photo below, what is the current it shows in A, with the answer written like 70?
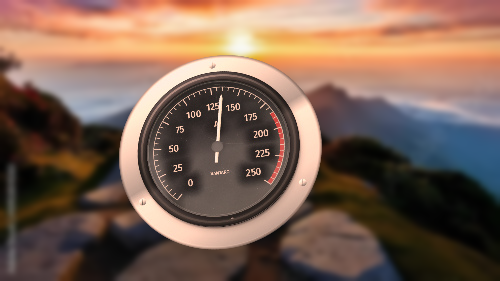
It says 135
